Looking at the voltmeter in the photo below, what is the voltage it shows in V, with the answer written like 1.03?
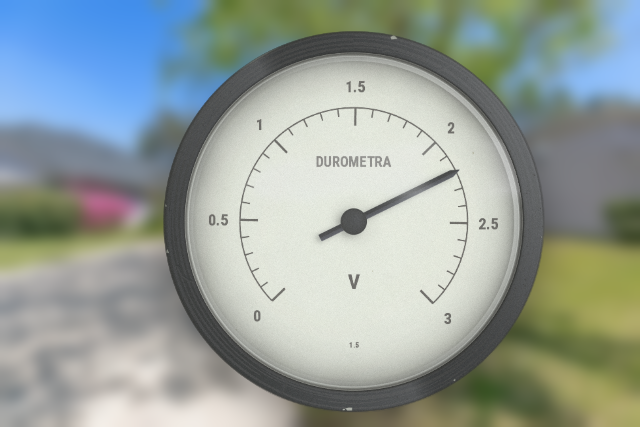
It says 2.2
